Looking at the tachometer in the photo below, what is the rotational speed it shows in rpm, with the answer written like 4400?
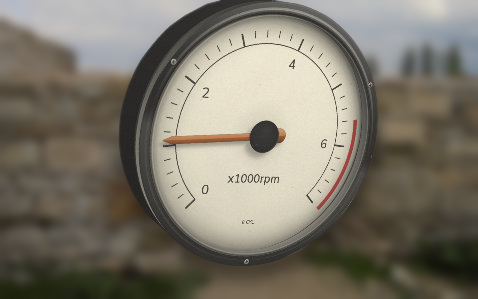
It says 1100
